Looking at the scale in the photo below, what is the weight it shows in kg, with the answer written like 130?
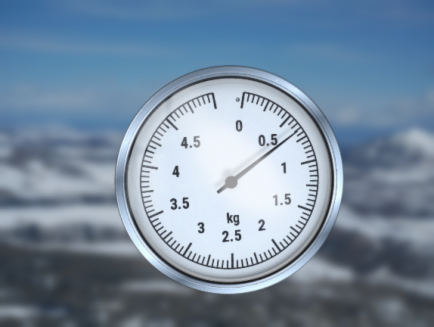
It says 0.65
